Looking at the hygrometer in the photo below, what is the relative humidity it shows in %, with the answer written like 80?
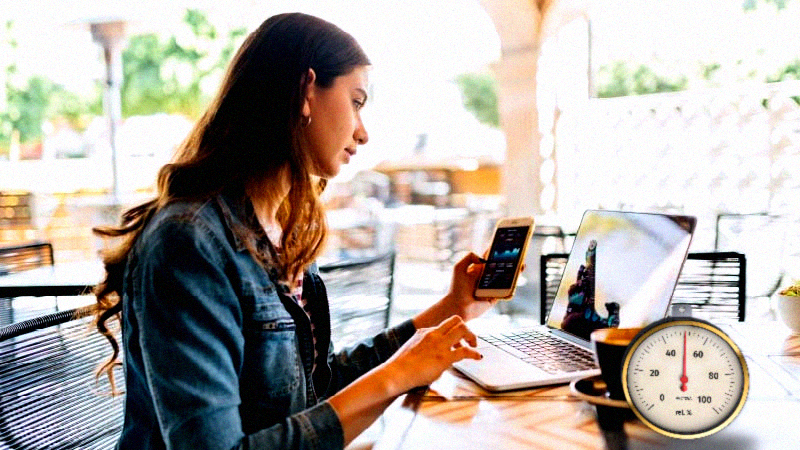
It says 50
